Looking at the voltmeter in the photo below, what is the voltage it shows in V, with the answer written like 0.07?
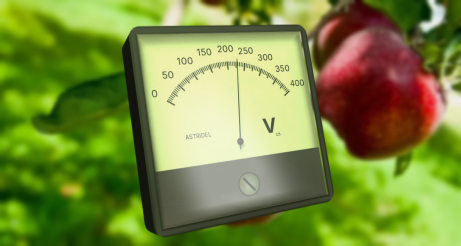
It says 225
